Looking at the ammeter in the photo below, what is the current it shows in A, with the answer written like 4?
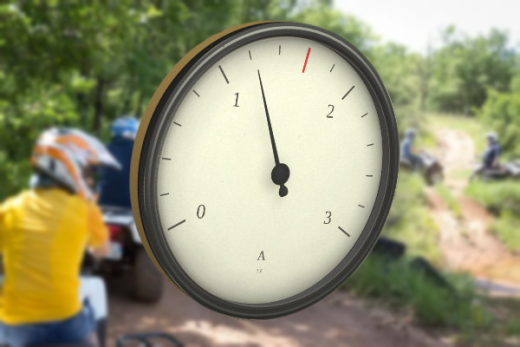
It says 1.2
